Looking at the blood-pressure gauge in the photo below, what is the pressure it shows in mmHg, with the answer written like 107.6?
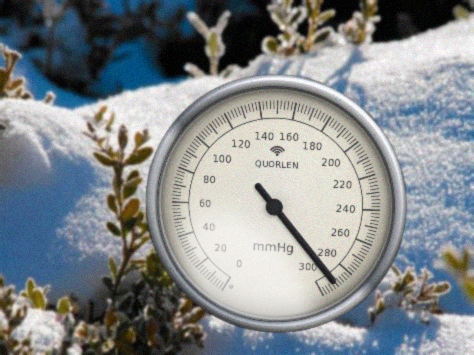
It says 290
